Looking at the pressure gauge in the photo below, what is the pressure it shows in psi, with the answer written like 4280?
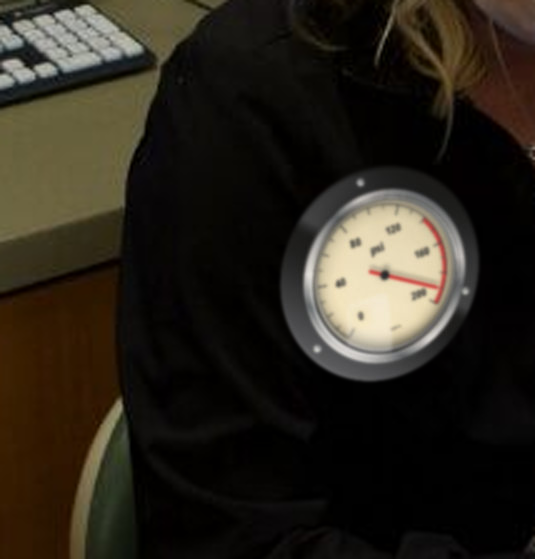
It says 190
